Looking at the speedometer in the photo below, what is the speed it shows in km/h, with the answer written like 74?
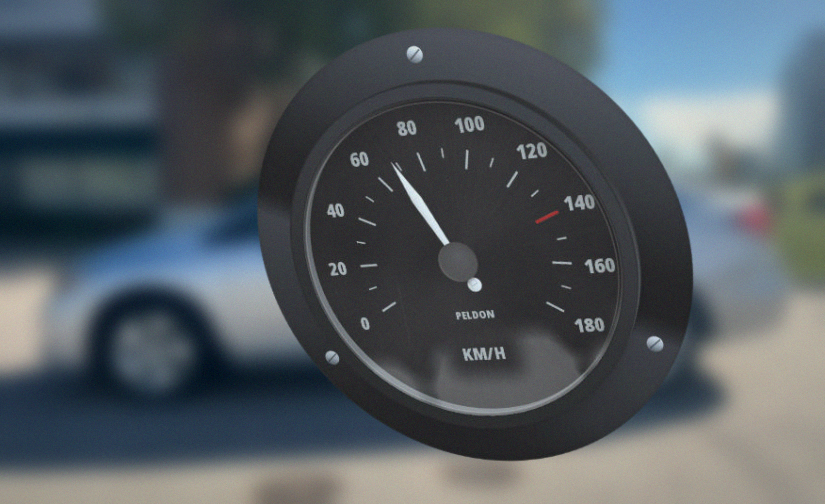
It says 70
